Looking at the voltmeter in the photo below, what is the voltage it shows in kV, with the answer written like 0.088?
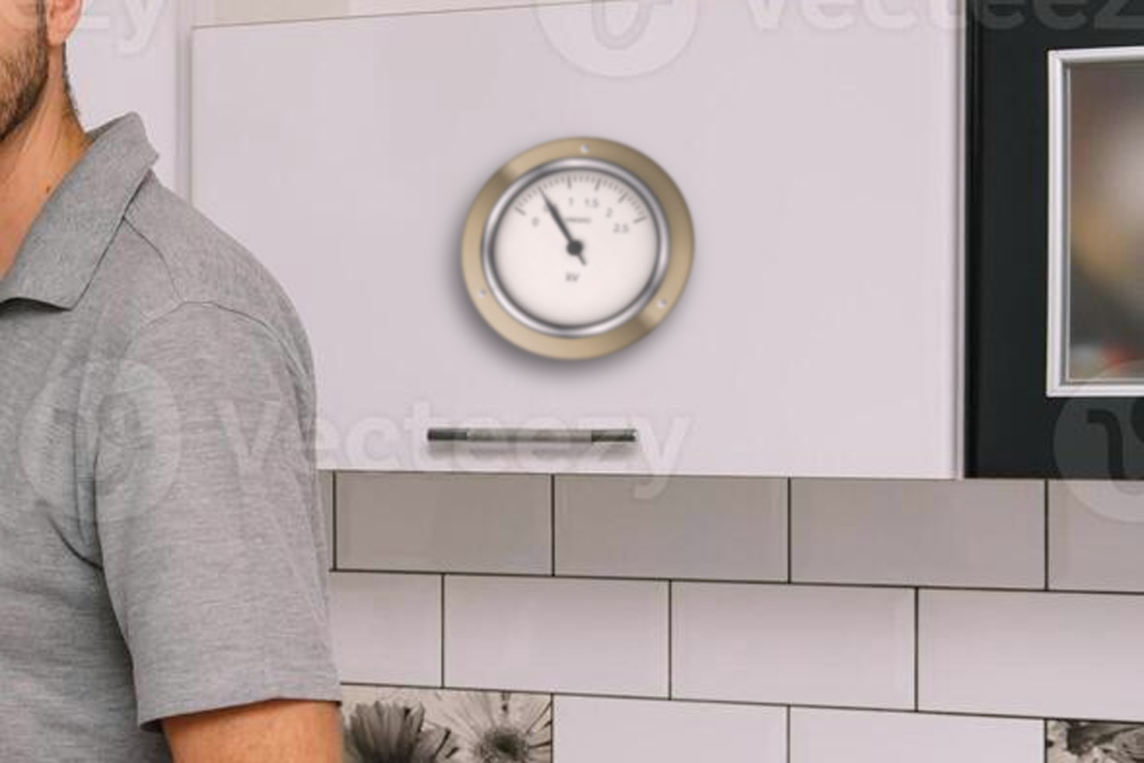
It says 0.5
